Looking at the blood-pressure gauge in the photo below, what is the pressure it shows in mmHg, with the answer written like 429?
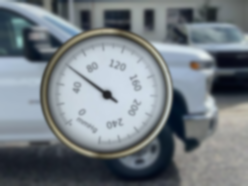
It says 60
